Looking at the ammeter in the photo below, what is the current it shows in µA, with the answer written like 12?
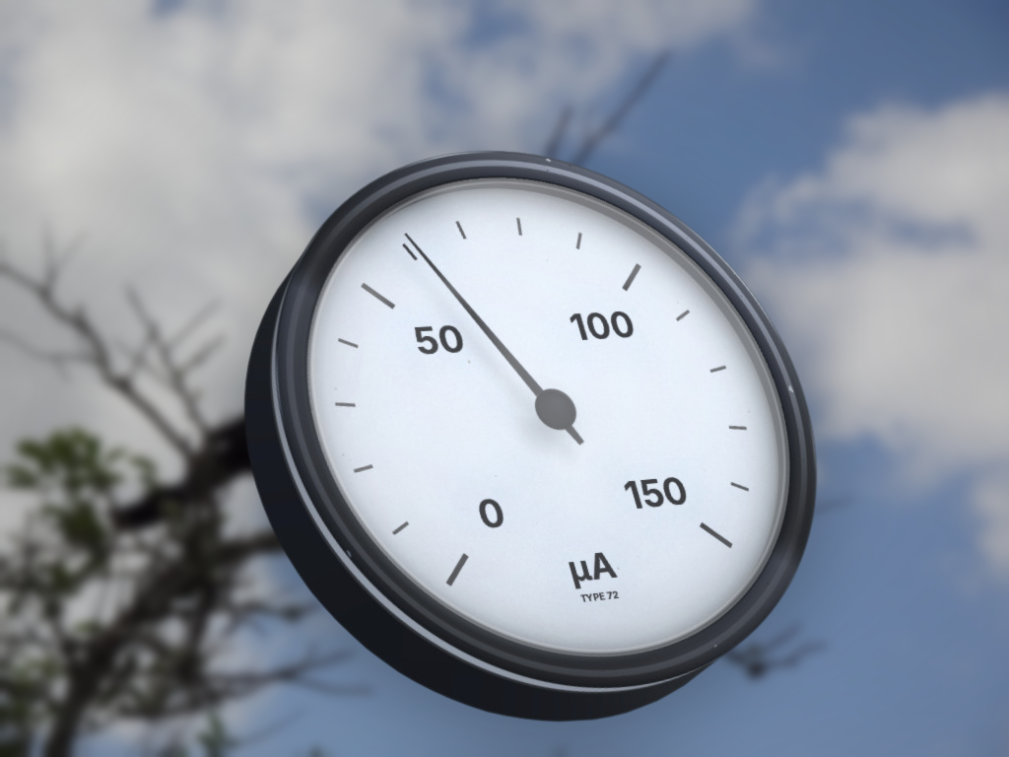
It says 60
